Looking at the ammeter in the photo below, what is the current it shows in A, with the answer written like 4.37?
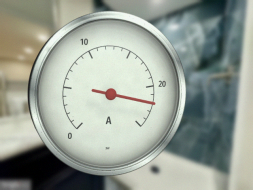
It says 22
